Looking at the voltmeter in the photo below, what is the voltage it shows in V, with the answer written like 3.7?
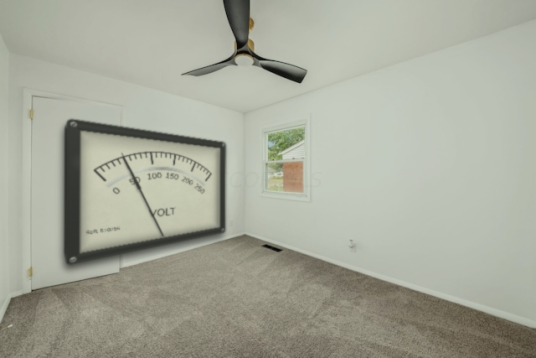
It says 50
